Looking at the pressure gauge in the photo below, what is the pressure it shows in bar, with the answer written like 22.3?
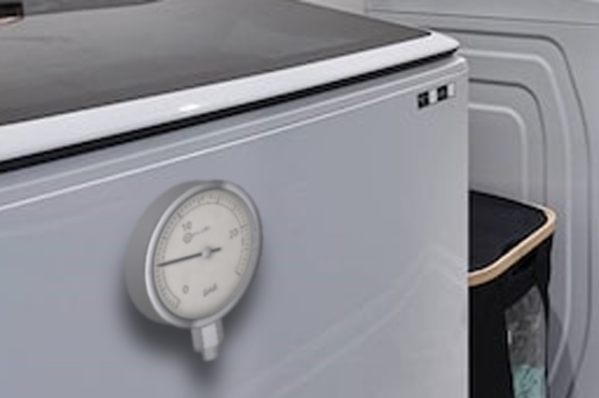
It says 5
